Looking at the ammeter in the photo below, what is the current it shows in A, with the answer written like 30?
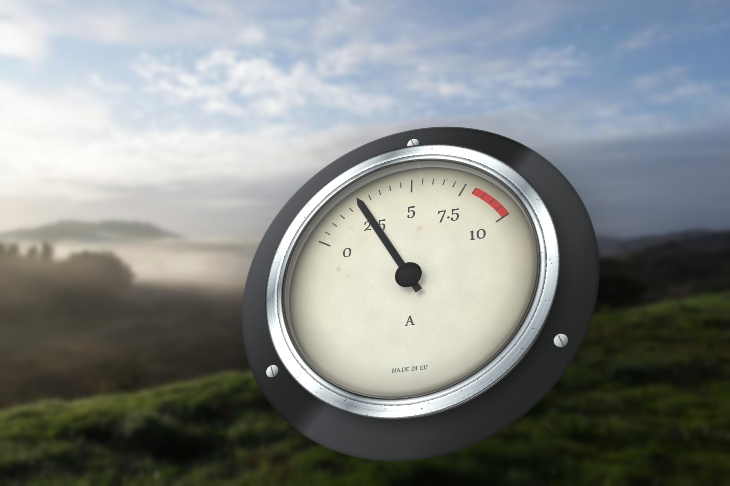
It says 2.5
